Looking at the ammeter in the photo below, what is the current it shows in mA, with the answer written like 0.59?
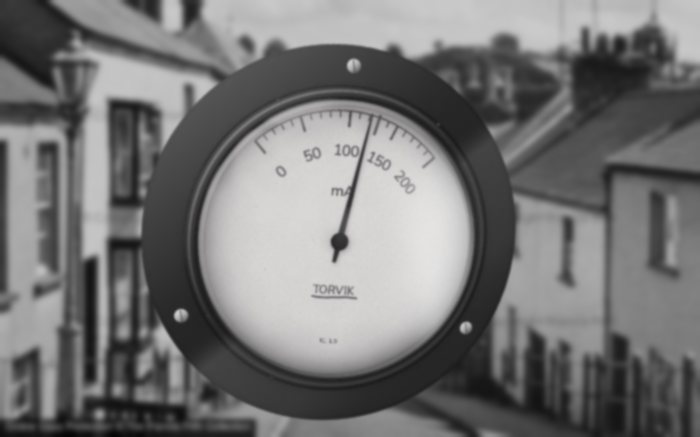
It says 120
